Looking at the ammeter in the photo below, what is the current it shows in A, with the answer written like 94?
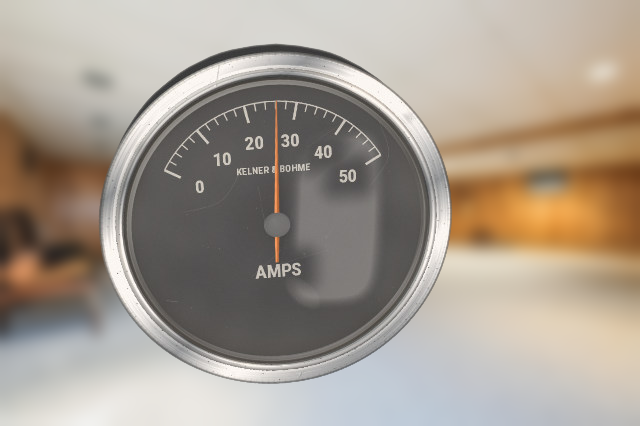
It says 26
